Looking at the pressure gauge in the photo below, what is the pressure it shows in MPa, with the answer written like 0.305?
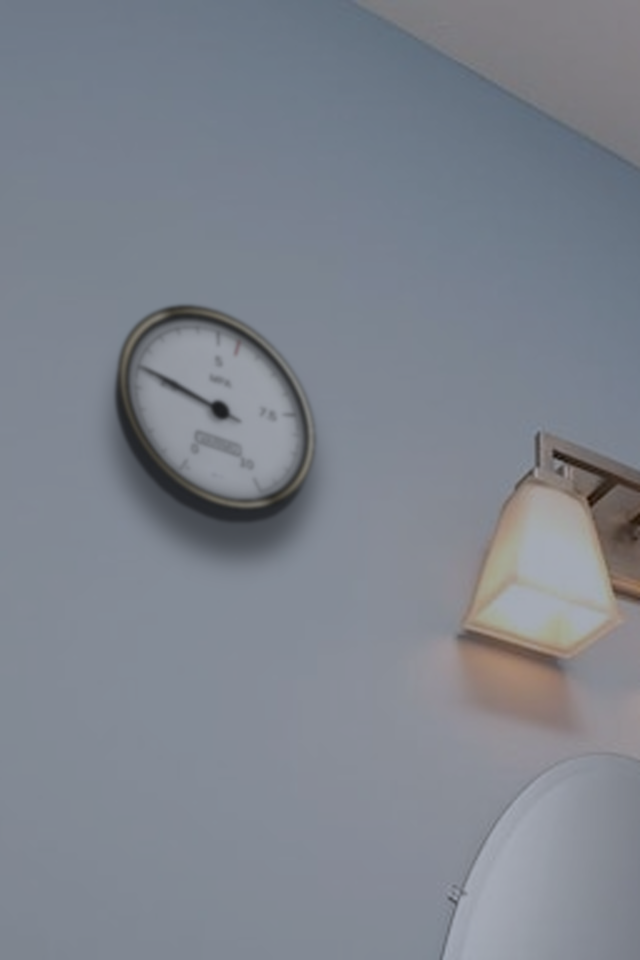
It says 2.5
